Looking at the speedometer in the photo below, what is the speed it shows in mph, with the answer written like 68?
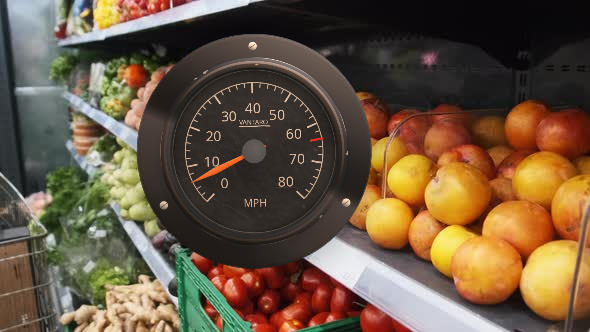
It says 6
